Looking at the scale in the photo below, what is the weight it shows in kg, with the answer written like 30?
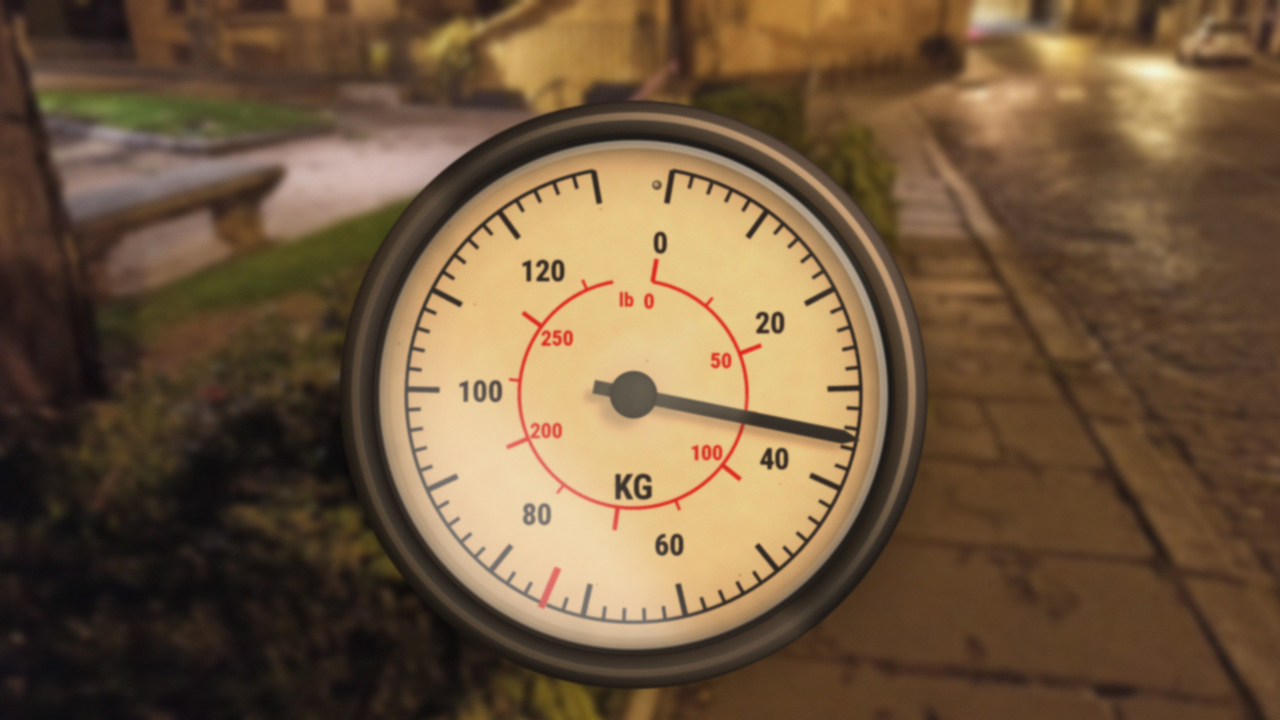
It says 35
